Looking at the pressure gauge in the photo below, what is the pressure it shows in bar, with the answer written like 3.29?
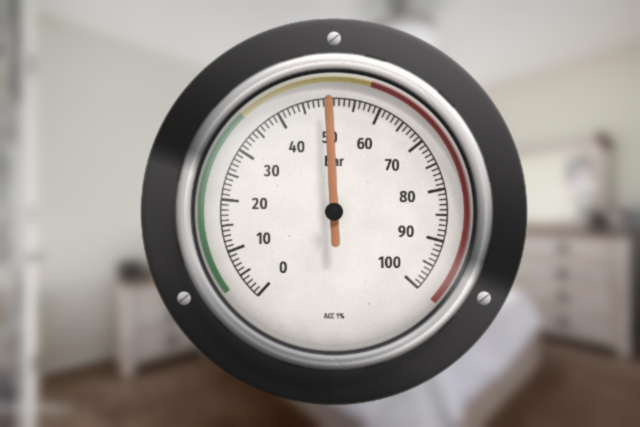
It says 50
